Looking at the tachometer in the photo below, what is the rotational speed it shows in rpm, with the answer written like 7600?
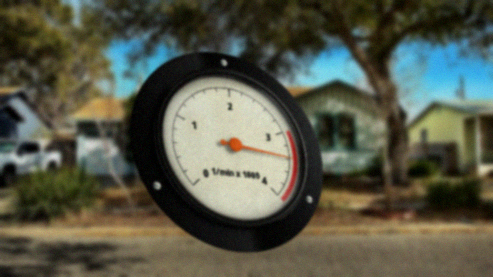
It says 3400
